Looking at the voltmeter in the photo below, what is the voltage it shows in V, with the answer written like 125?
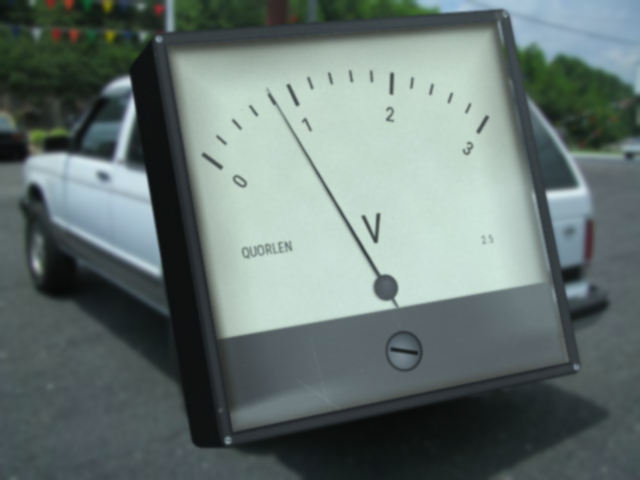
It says 0.8
